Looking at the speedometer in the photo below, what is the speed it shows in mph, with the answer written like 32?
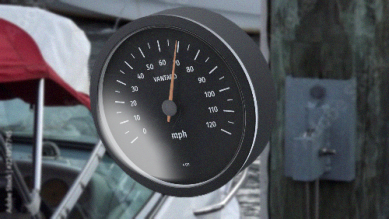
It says 70
